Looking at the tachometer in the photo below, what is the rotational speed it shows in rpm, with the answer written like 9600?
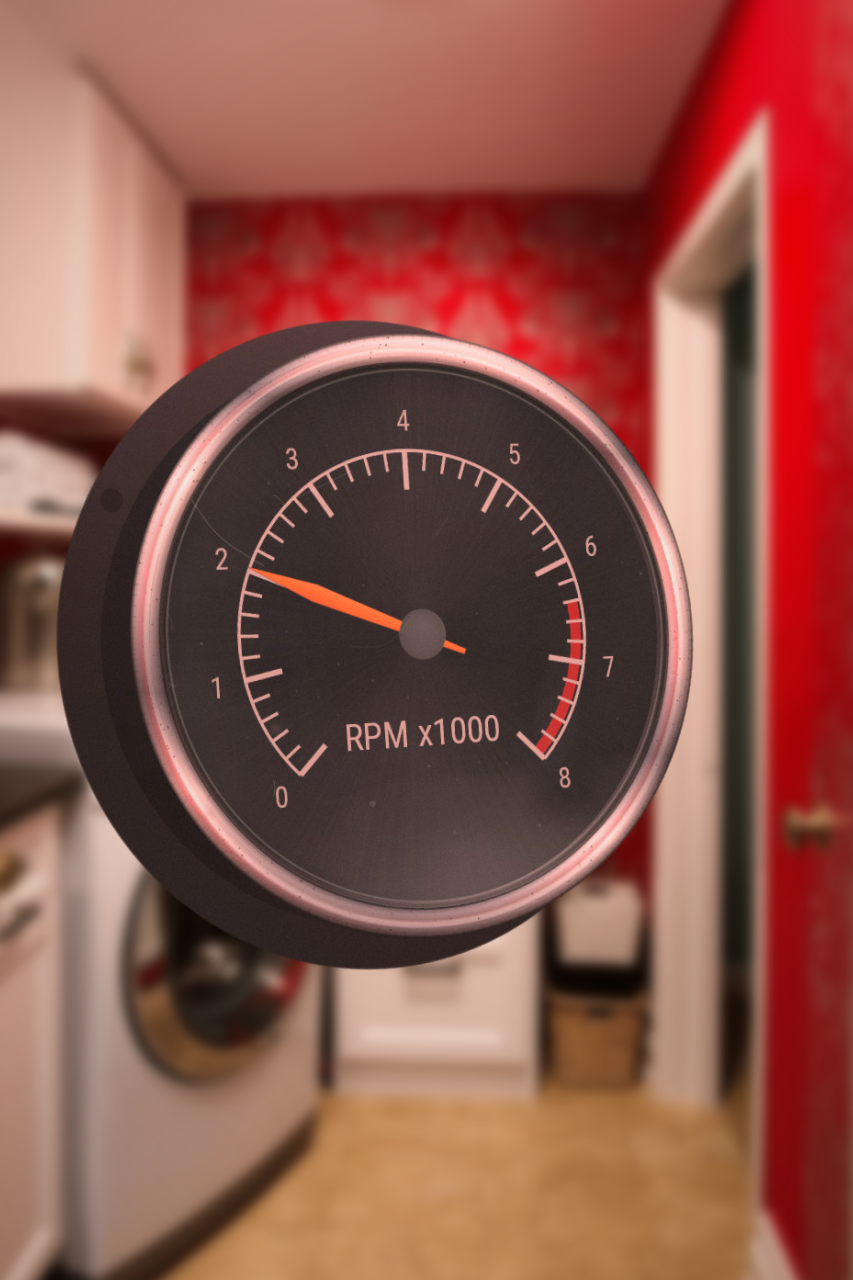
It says 2000
